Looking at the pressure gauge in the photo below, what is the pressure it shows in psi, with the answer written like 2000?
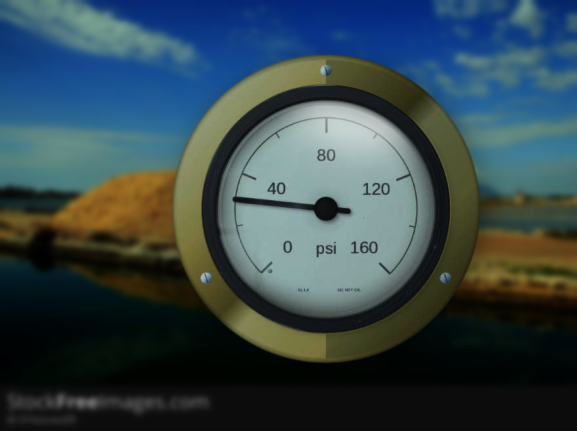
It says 30
